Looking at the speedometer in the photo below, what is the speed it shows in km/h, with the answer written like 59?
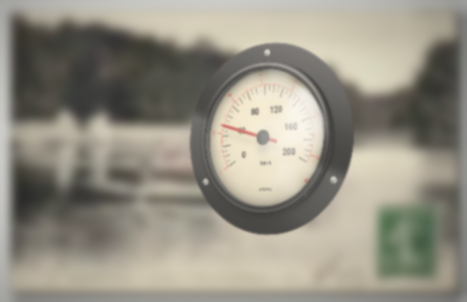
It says 40
